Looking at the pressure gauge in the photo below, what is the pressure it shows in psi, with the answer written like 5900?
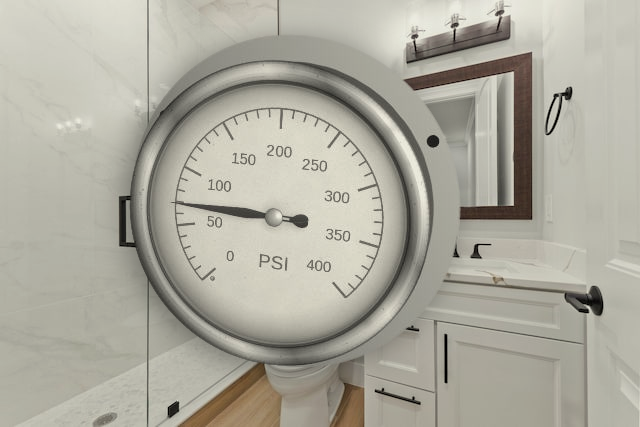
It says 70
